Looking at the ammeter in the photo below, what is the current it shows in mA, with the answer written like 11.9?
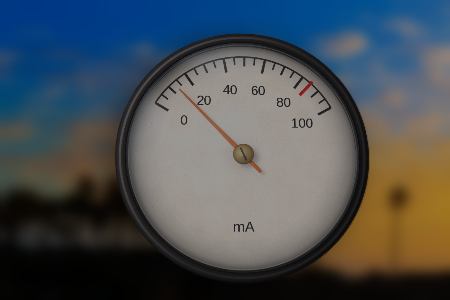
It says 12.5
